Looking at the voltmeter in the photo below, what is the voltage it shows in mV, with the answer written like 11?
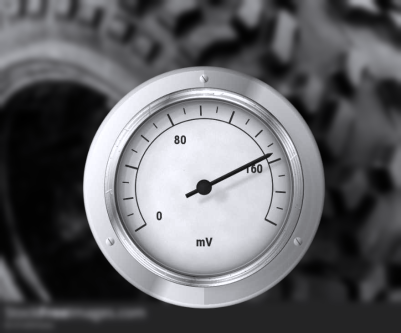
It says 155
